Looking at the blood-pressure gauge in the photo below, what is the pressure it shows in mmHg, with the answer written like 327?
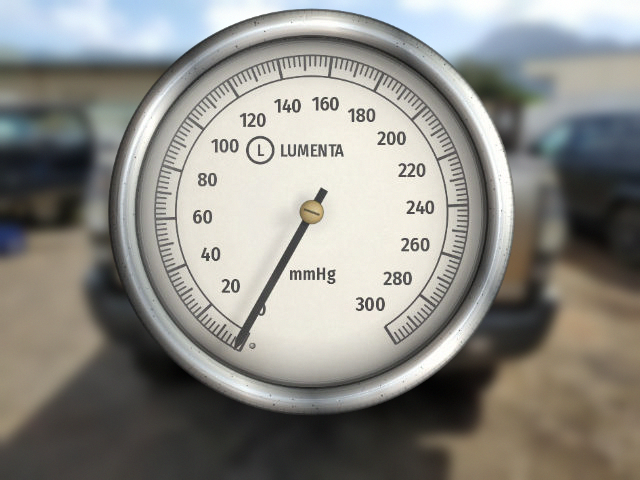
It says 2
